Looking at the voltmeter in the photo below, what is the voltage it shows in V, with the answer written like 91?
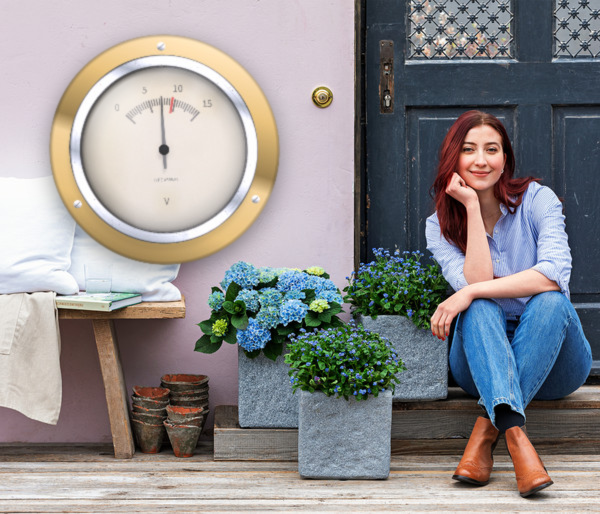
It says 7.5
